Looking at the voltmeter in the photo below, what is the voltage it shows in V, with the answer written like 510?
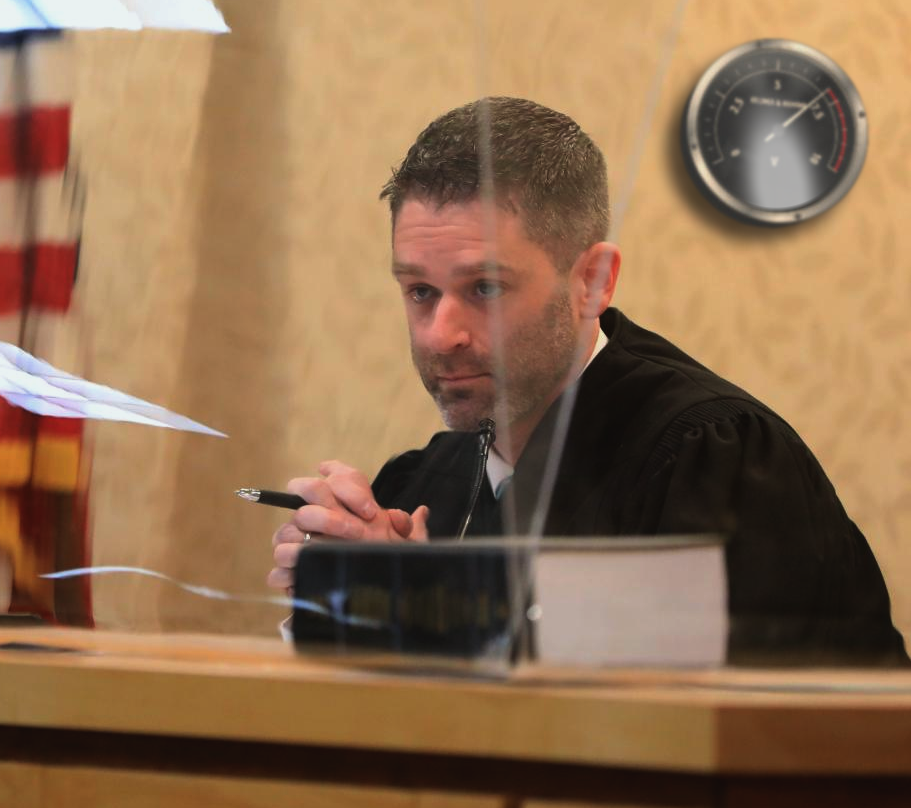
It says 7
